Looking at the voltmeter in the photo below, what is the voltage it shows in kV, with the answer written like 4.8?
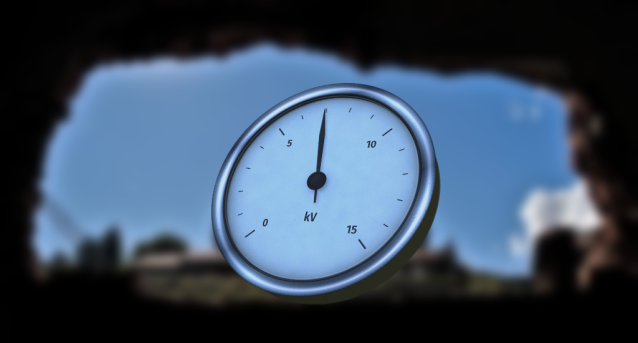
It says 7
